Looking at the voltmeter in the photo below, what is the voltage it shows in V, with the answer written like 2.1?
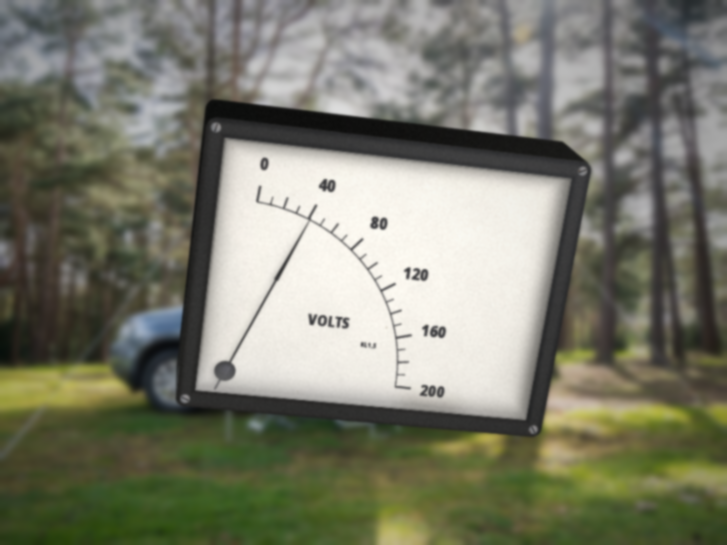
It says 40
